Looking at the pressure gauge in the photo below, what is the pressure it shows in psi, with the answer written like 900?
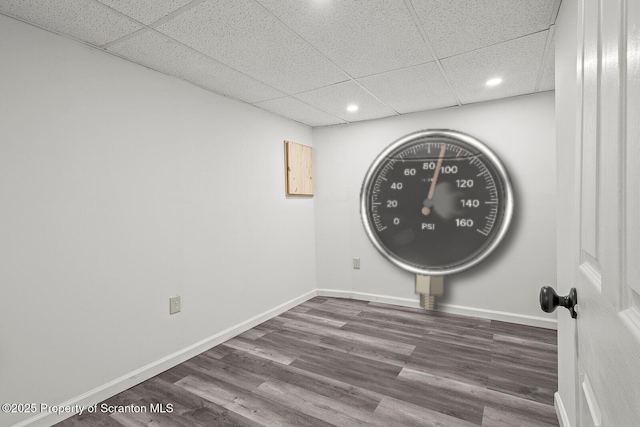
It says 90
